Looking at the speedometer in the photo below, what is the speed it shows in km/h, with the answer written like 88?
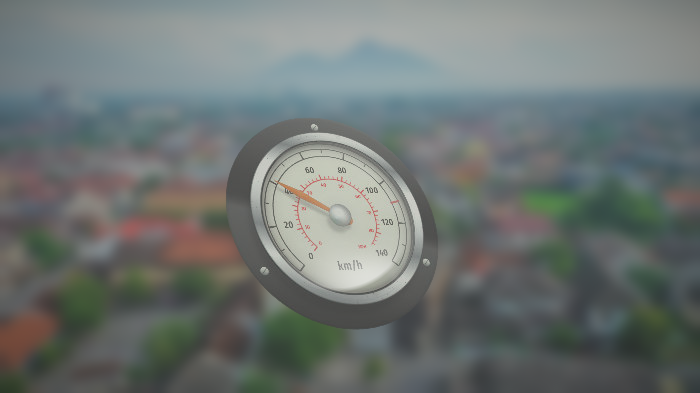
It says 40
